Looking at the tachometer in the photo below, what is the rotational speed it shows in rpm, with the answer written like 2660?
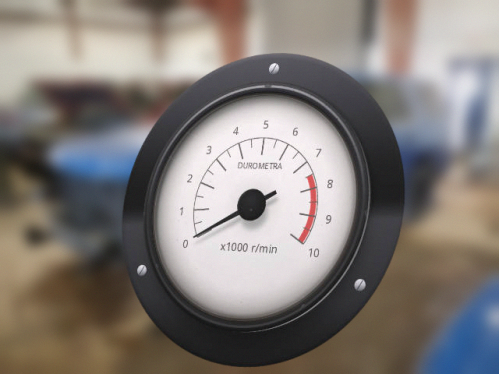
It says 0
